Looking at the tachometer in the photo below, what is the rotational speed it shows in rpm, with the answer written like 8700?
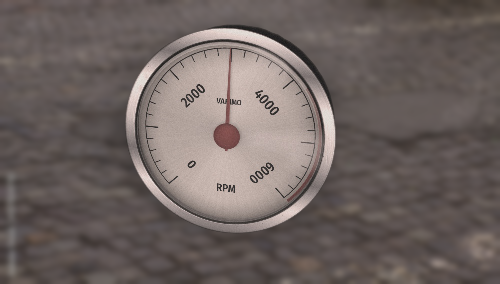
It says 3000
